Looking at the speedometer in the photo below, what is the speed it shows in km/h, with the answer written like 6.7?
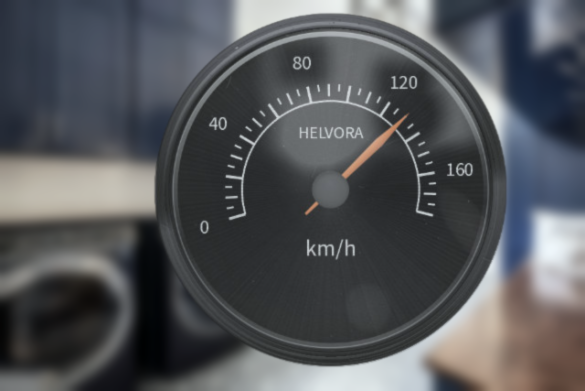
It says 130
